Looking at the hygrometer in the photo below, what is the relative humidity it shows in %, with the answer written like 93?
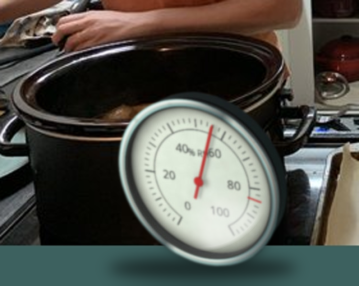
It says 56
